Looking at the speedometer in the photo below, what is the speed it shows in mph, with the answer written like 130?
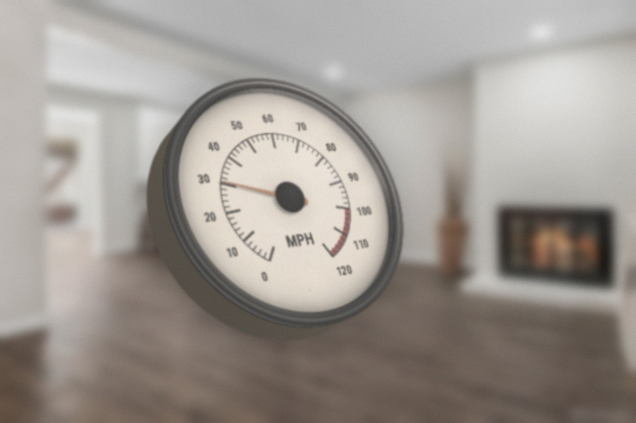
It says 30
